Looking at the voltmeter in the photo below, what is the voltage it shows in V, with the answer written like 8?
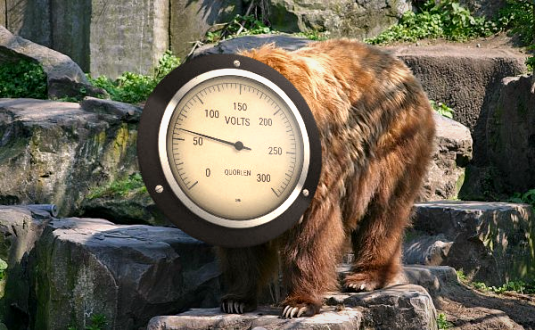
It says 60
